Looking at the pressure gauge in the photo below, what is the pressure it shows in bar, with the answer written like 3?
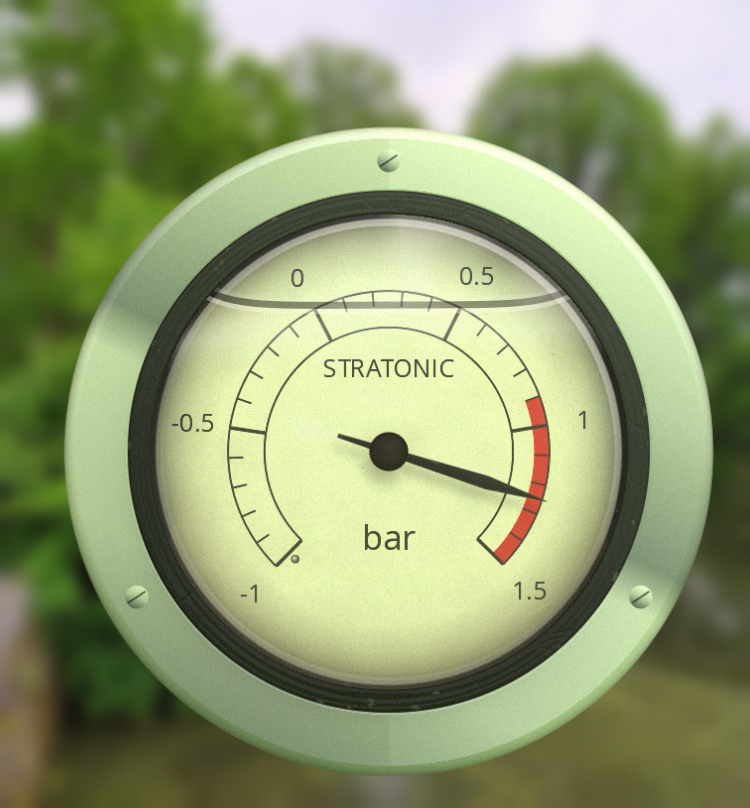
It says 1.25
